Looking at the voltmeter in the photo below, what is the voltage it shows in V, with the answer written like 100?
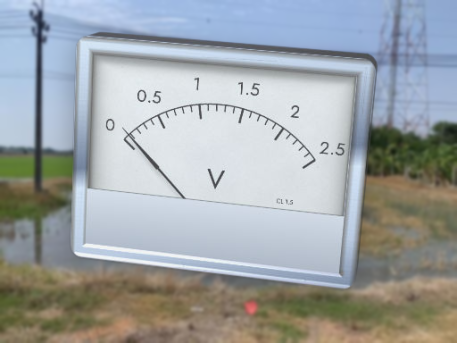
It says 0.1
